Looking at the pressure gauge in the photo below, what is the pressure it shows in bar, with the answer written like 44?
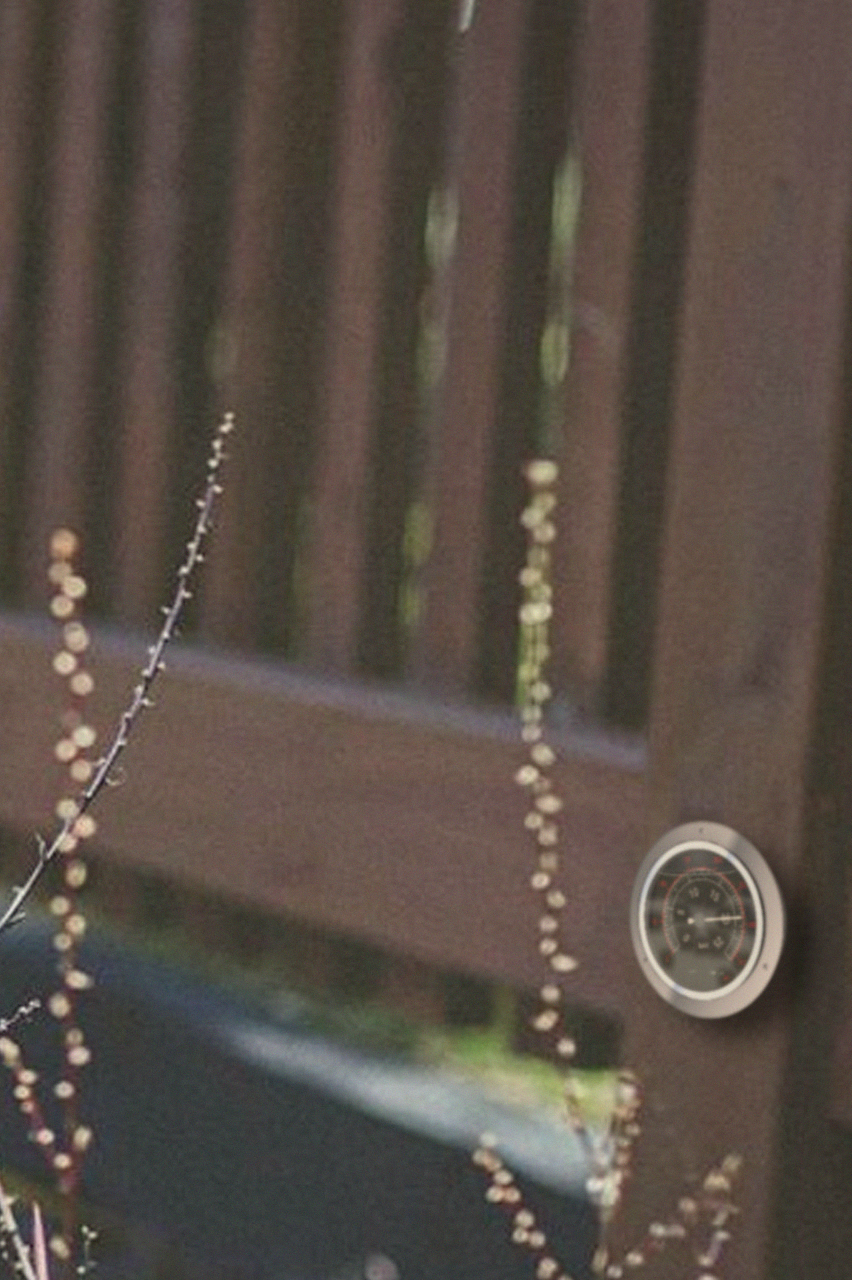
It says 20
